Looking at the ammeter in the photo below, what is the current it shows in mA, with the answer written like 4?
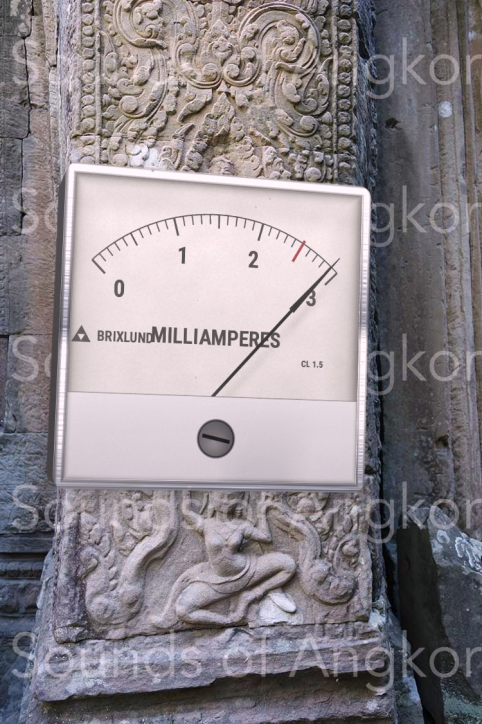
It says 2.9
